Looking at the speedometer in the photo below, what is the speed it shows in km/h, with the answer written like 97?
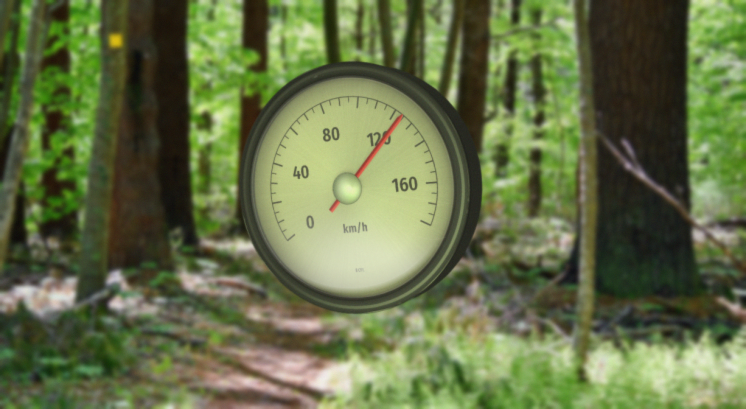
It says 125
